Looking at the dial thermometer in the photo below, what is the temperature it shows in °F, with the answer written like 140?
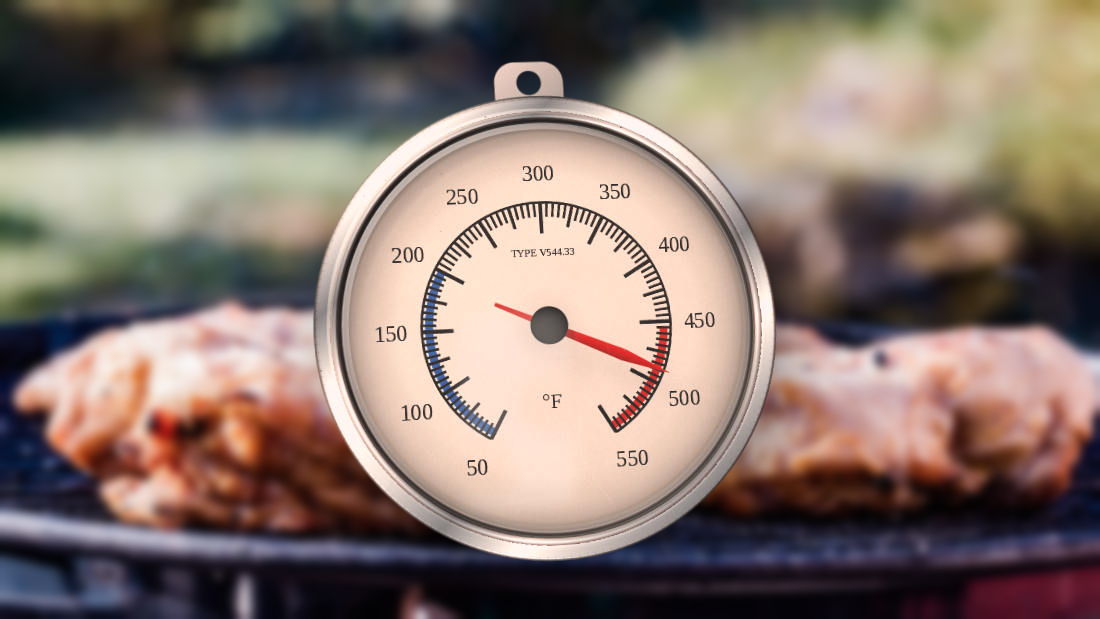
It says 490
